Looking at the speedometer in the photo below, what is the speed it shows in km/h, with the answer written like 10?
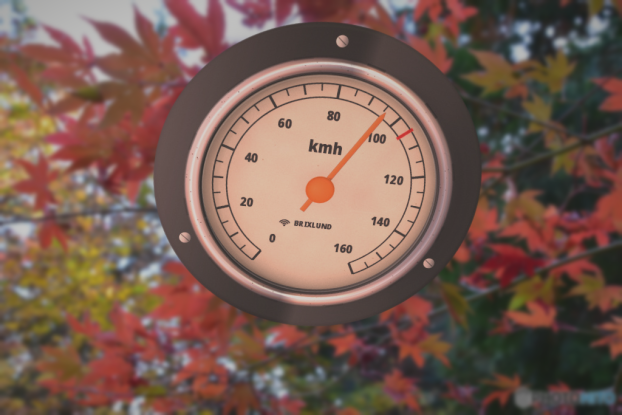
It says 95
